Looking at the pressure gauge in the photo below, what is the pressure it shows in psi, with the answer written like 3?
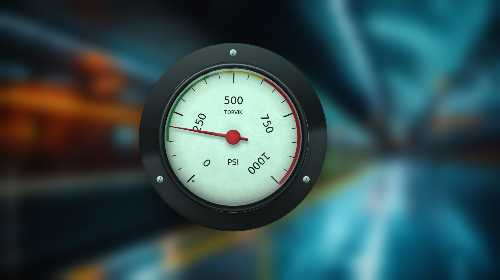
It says 200
